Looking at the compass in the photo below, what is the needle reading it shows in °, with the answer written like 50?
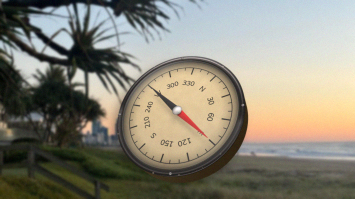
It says 90
